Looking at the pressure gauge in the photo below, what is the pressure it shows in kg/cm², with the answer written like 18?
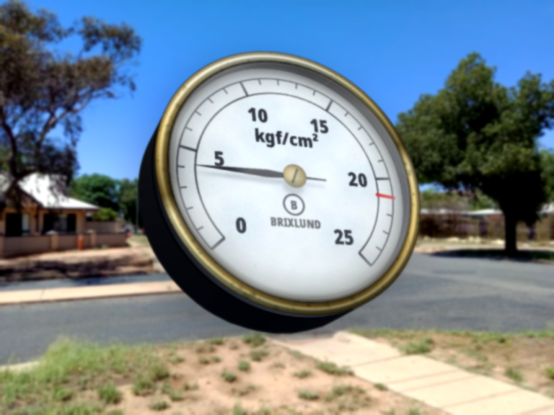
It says 4
